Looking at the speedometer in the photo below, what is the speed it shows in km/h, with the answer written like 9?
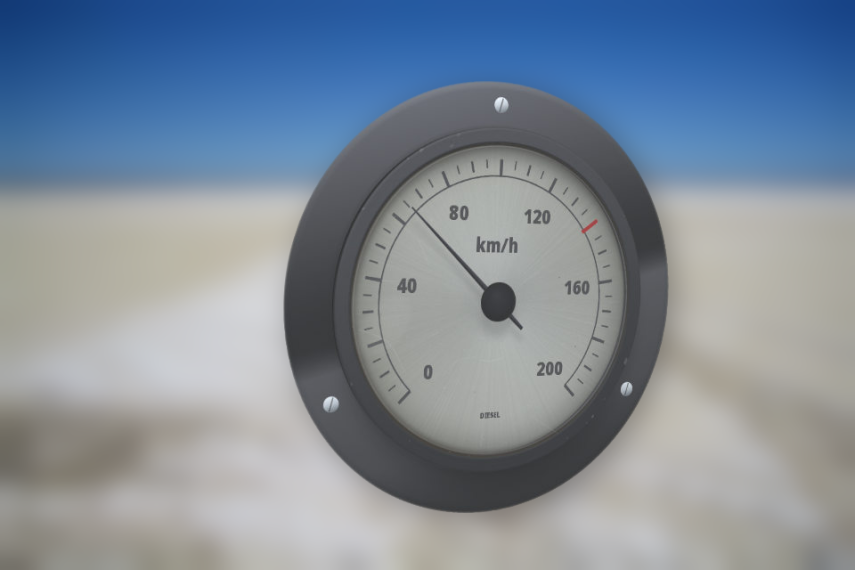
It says 65
